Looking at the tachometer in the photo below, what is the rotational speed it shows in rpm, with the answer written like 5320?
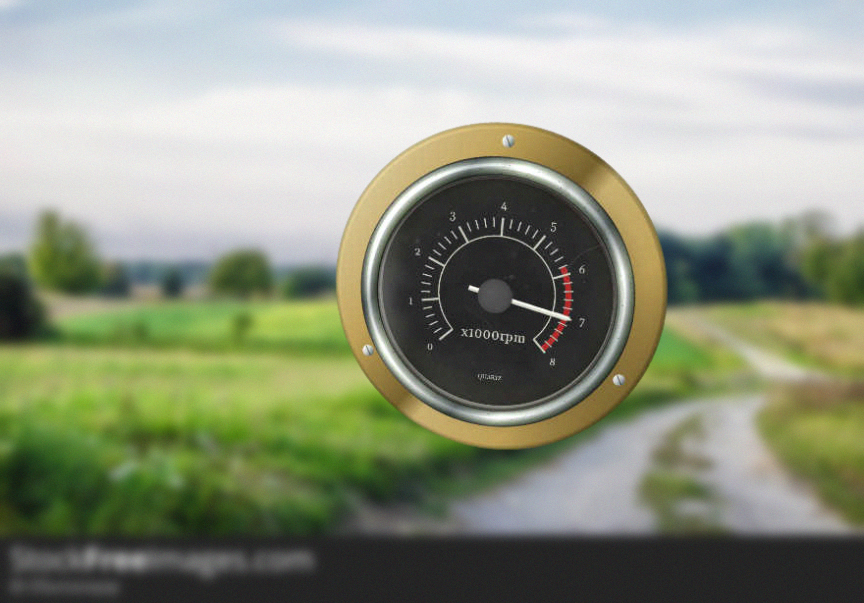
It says 7000
